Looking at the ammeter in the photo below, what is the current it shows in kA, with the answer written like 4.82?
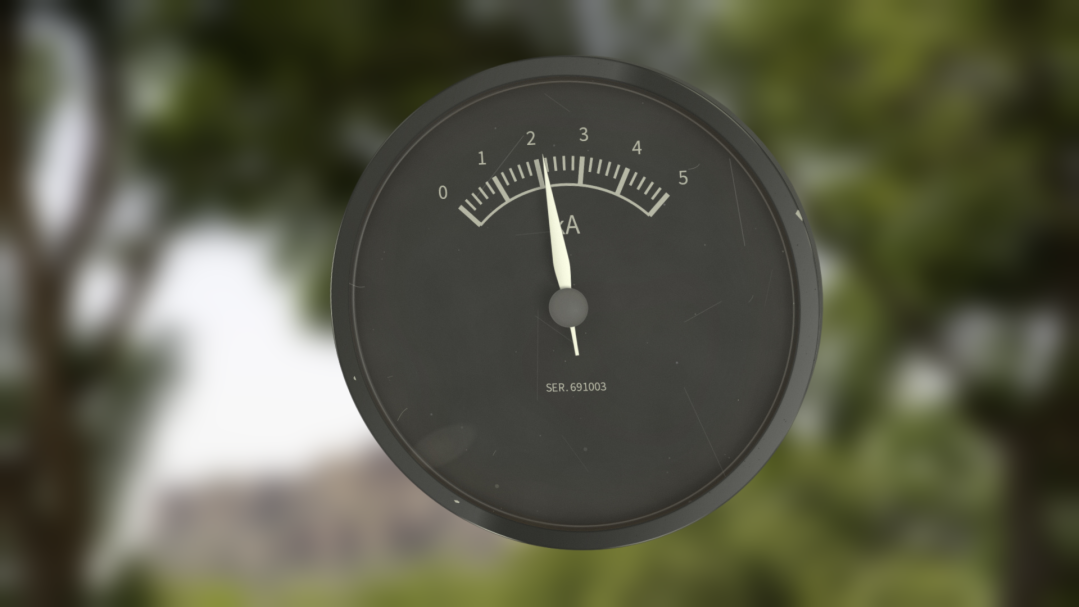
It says 2.2
